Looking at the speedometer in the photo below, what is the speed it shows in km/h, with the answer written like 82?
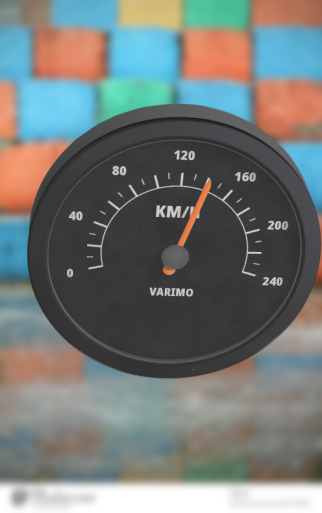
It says 140
